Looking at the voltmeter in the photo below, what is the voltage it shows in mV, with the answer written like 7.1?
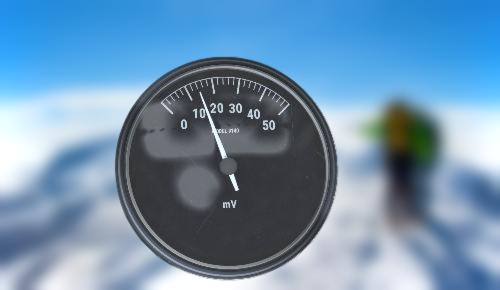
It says 14
